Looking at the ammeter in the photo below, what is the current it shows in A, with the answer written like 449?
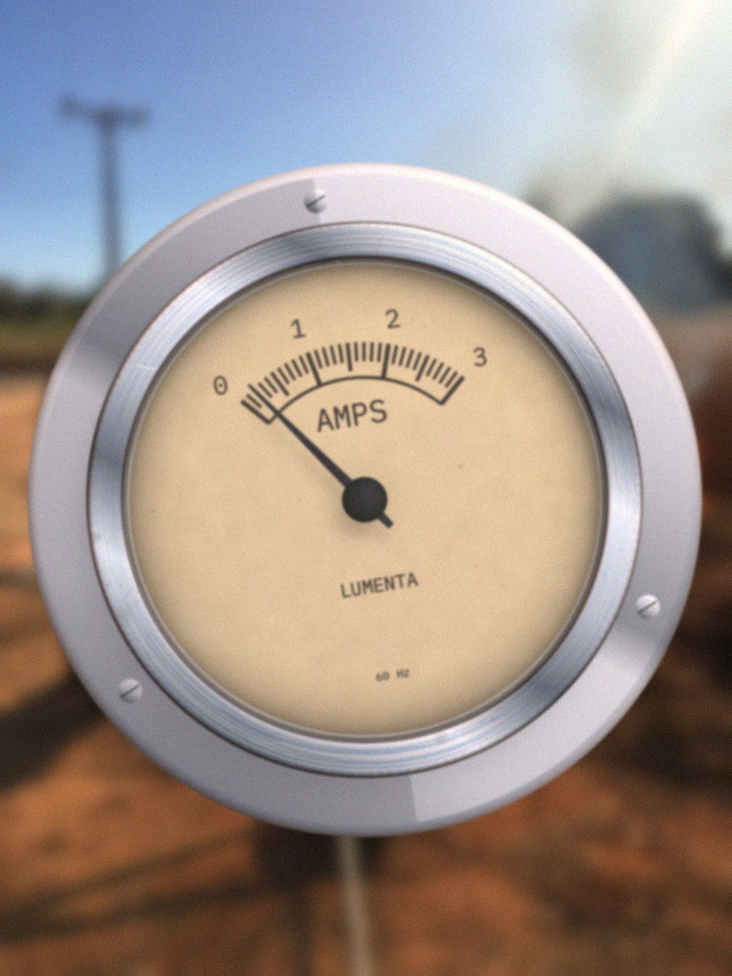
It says 0.2
